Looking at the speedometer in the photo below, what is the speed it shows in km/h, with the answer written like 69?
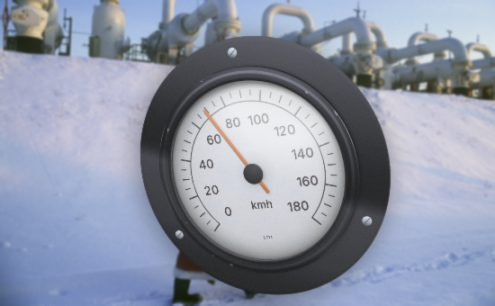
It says 70
